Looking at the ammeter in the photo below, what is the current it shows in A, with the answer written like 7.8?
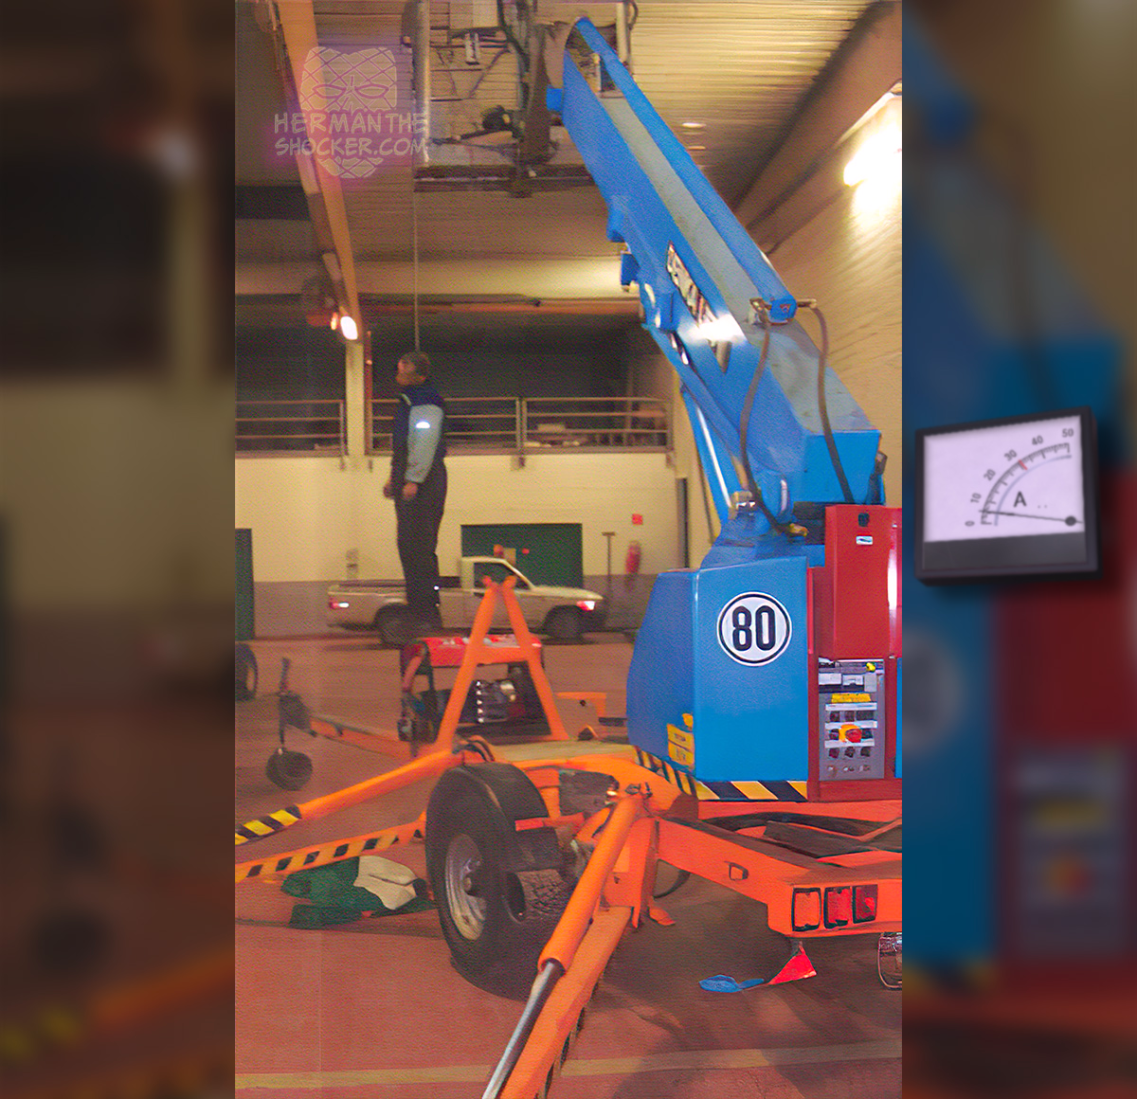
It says 5
